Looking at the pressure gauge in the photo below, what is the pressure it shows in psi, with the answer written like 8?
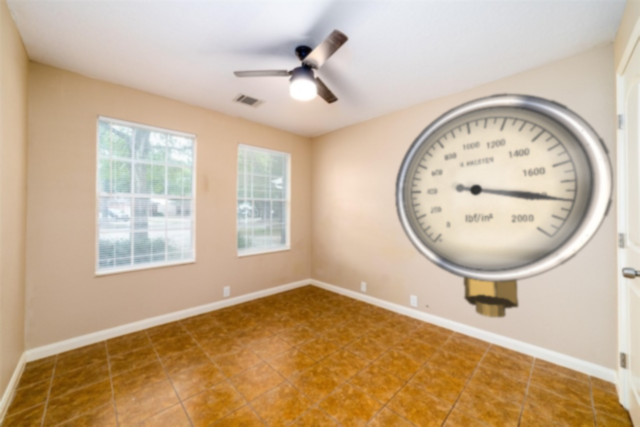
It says 1800
